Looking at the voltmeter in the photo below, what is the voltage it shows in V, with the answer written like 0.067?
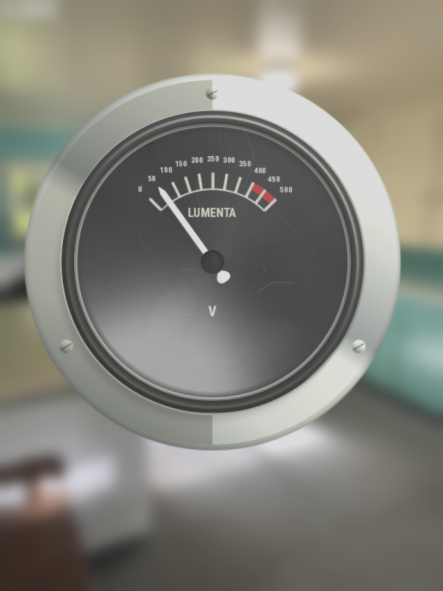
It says 50
